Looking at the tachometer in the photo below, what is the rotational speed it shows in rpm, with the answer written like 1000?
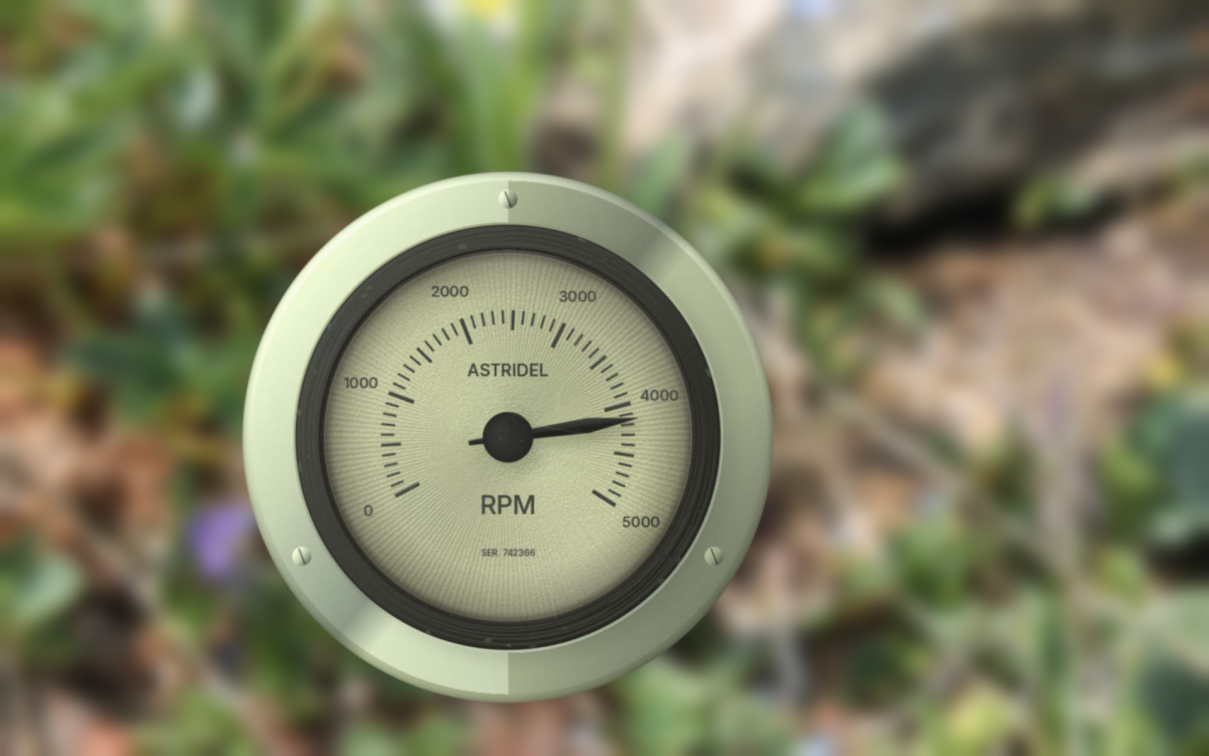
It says 4150
